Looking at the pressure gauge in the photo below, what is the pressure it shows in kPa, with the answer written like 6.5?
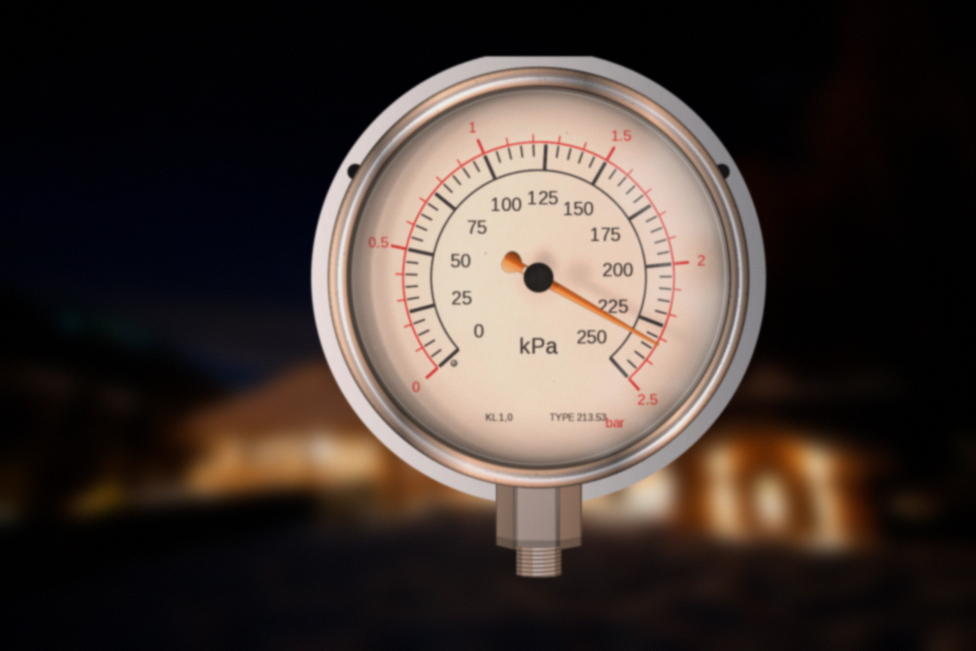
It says 232.5
